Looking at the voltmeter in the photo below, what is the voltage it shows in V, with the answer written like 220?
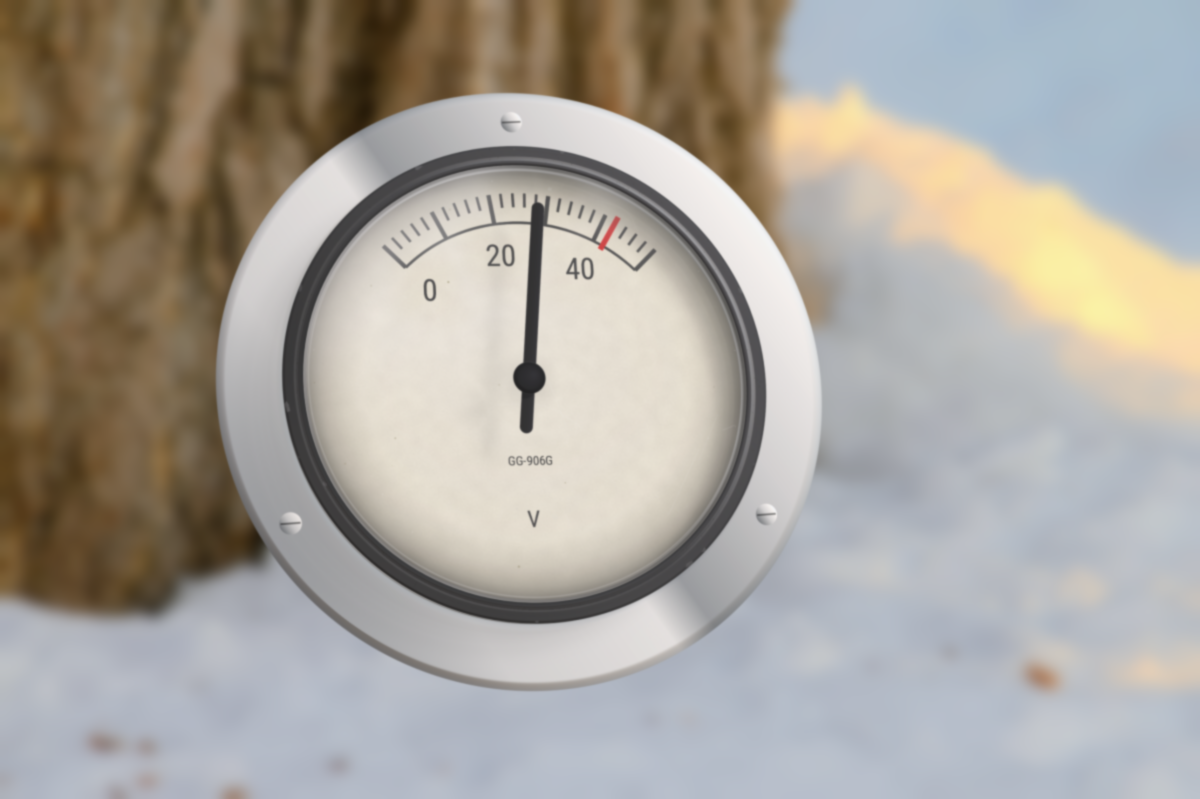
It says 28
